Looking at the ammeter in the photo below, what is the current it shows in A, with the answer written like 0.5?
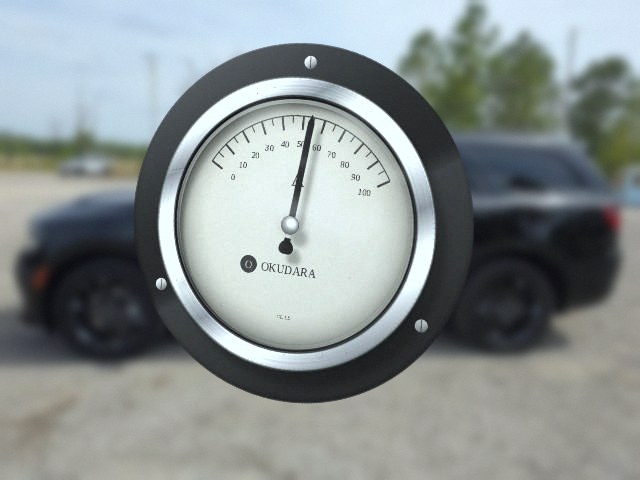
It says 55
